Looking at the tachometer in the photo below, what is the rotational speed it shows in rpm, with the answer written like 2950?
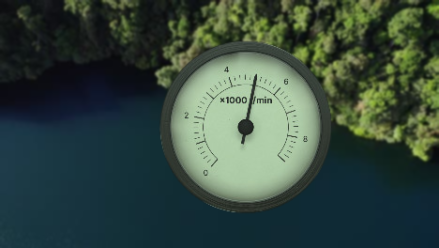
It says 5000
